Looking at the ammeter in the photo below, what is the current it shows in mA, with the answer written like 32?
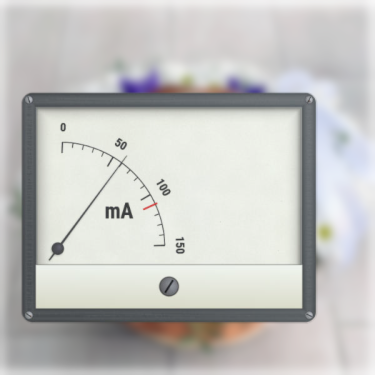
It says 60
